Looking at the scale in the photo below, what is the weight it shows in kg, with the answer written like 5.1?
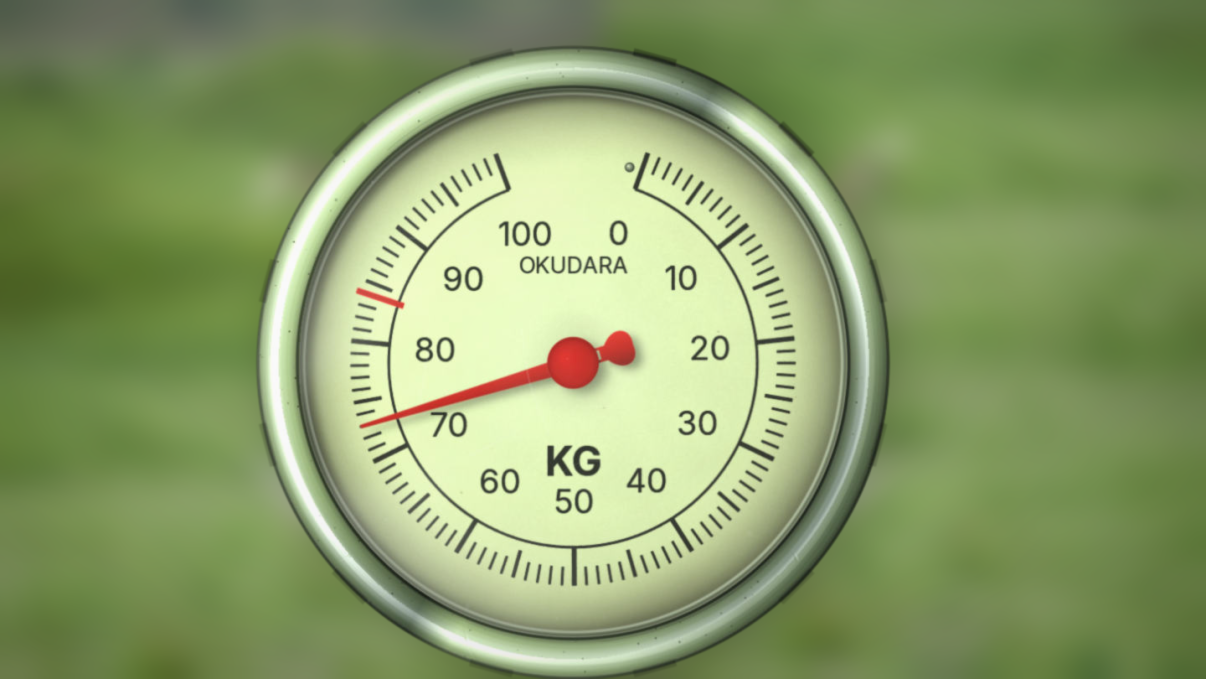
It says 73
